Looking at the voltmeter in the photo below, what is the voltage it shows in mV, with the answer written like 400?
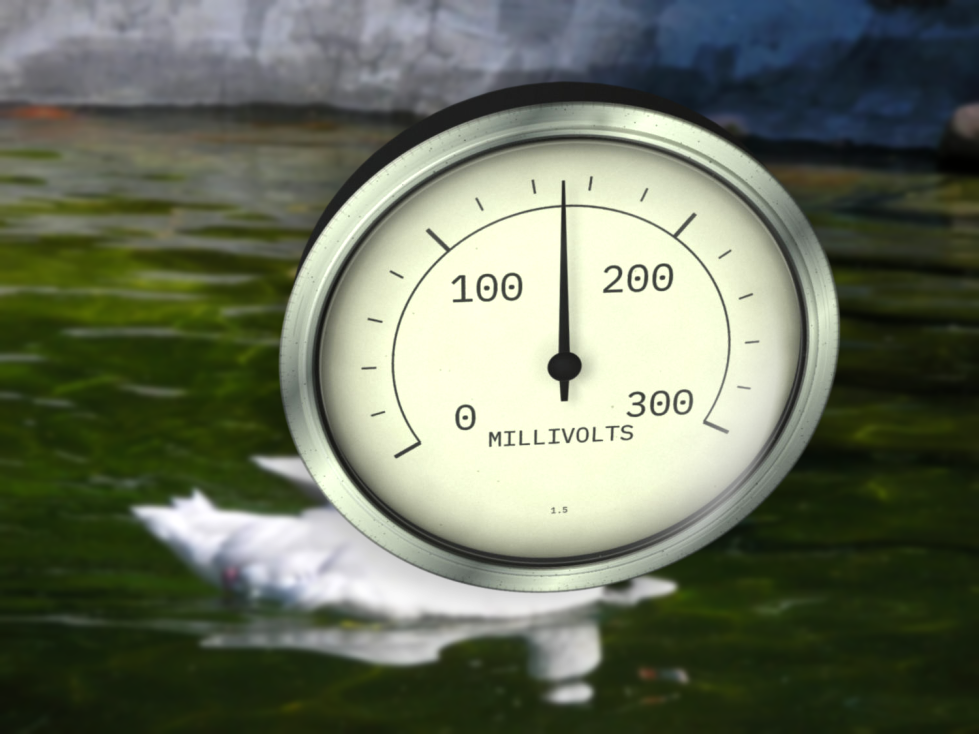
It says 150
